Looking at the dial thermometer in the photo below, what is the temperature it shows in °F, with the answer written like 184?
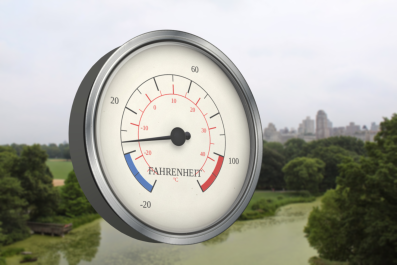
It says 5
